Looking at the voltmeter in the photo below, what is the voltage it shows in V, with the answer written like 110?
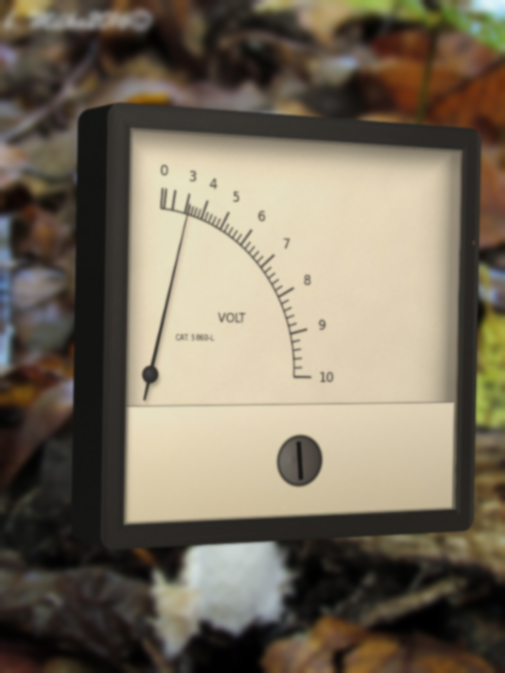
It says 3
